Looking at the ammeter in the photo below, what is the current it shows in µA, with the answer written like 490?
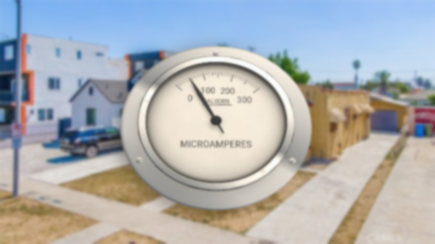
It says 50
